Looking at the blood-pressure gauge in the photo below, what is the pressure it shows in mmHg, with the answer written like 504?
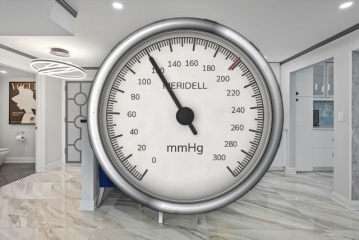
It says 120
